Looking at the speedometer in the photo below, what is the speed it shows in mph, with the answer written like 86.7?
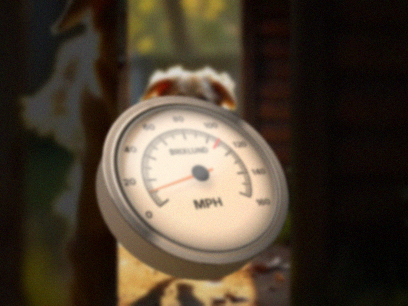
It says 10
